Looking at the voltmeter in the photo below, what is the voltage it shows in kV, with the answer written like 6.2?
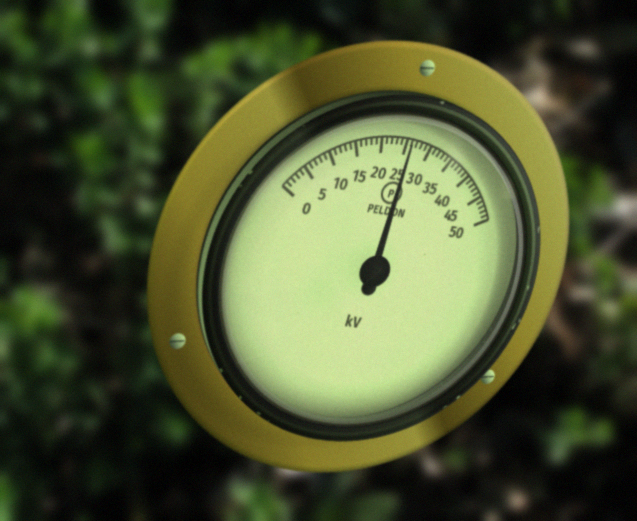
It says 25
